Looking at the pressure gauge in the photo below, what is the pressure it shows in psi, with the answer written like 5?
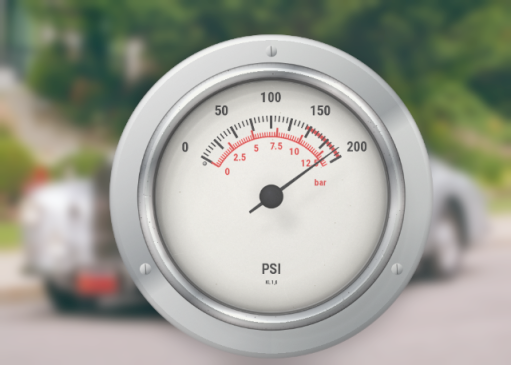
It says 190
